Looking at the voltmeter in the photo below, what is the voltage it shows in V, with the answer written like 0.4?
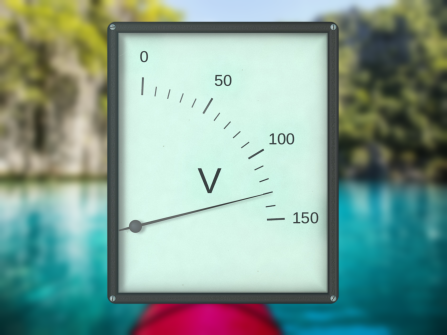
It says 130
